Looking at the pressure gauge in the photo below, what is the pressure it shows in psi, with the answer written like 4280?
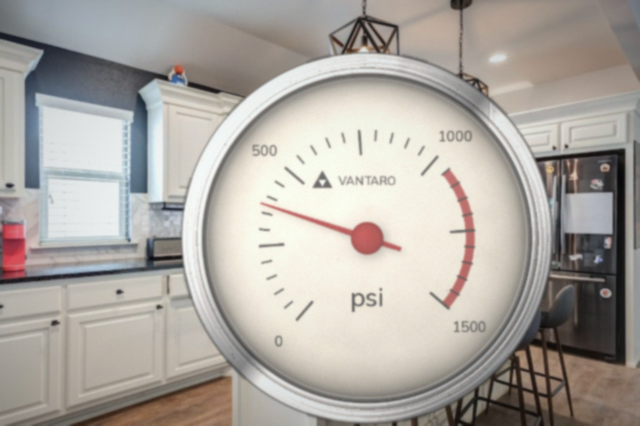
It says 375
